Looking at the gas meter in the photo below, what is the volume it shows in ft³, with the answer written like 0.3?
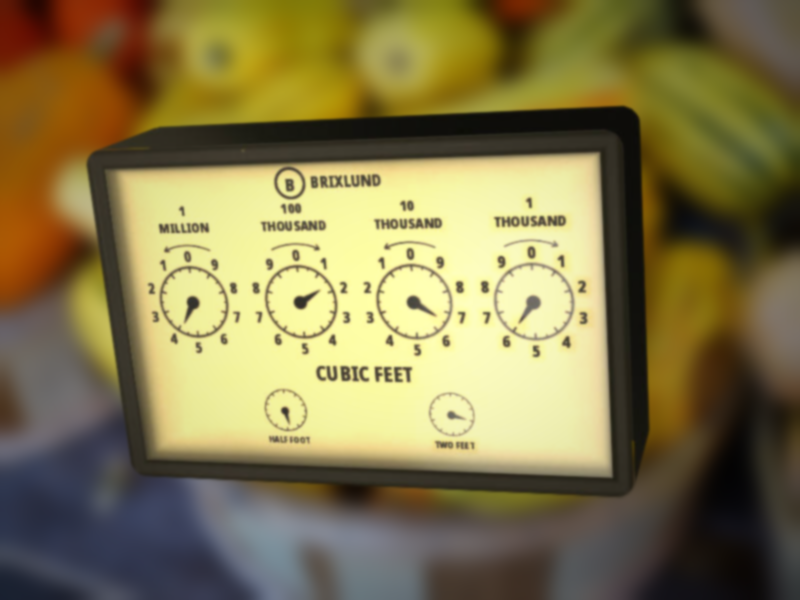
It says 416600
